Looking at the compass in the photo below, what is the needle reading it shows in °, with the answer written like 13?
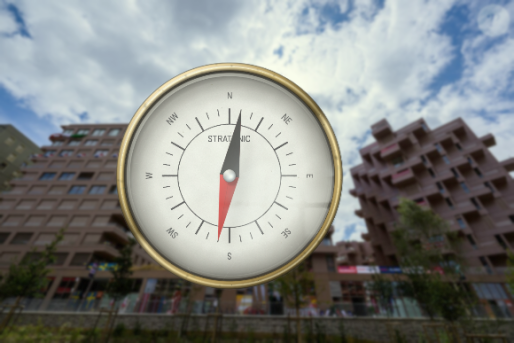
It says 190
